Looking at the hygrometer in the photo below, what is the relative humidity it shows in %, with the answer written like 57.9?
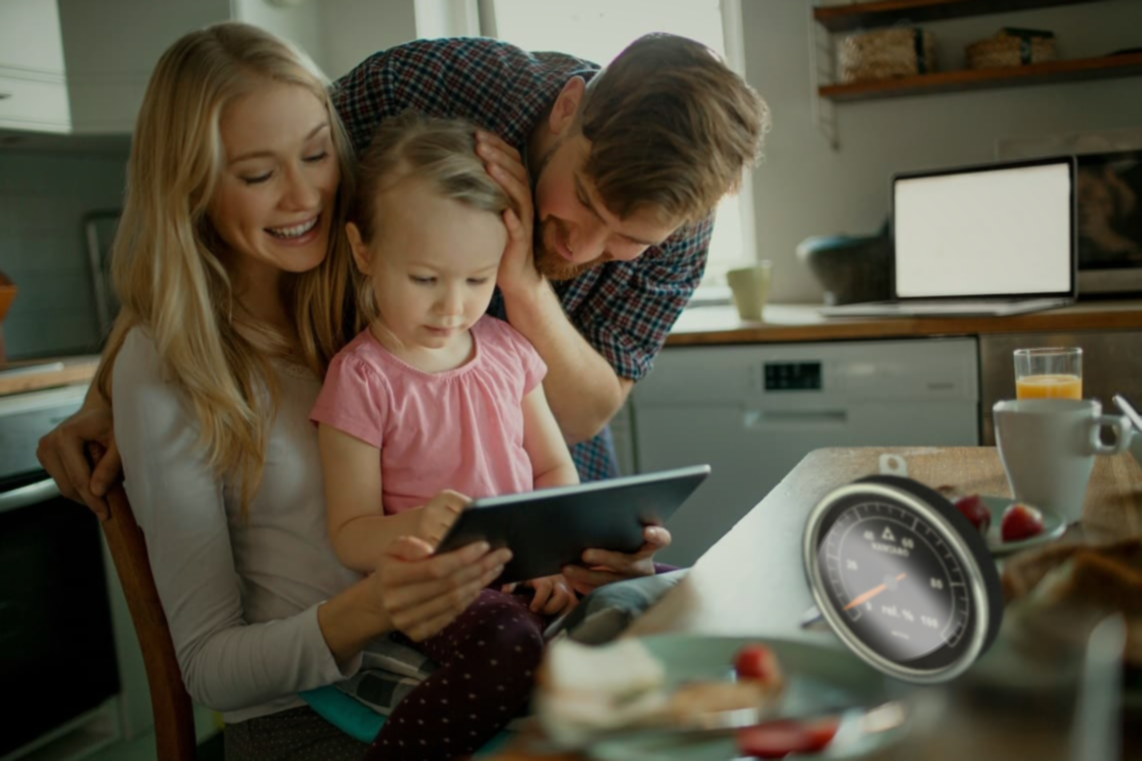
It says 4
